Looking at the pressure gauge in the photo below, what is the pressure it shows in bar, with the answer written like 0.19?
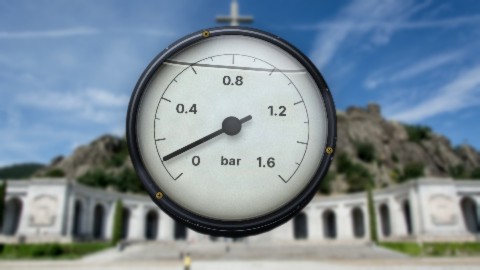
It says 0.1
